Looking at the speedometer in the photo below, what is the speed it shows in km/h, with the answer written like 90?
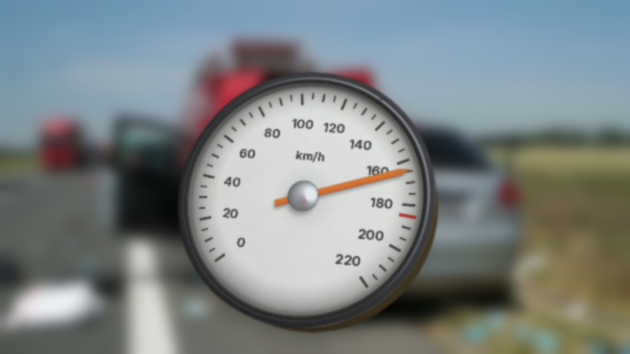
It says 165
